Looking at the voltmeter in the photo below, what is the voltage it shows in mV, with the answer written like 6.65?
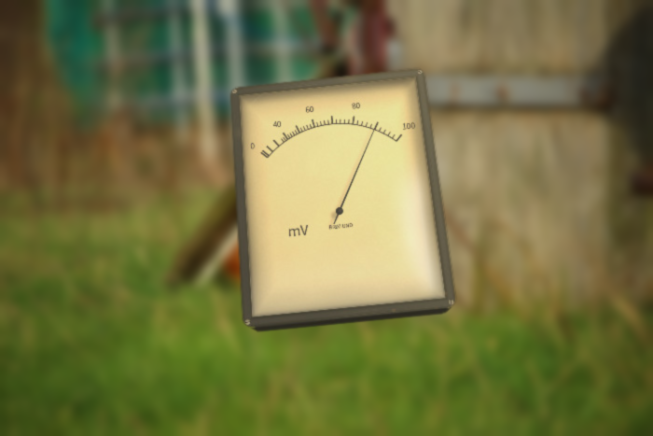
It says 90
